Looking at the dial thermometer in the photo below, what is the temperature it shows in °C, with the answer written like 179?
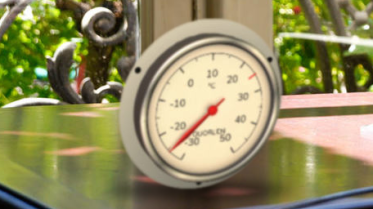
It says -25
